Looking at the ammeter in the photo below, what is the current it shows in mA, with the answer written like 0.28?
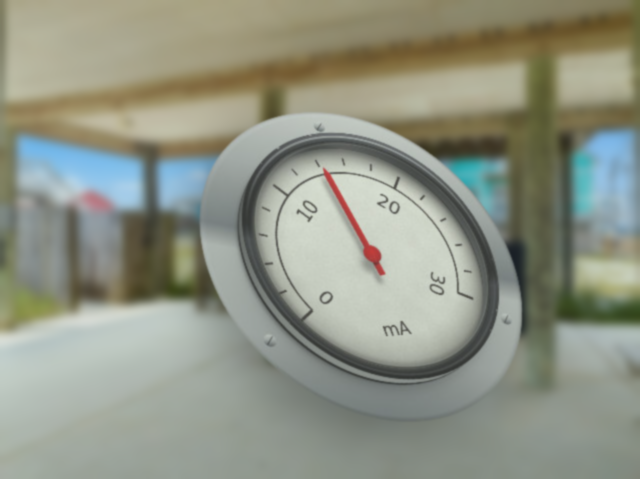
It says 14
